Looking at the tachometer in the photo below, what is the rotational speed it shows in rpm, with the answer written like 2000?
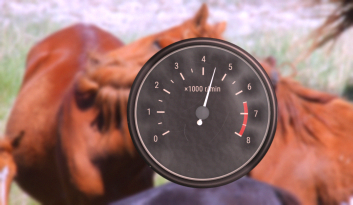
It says 4500
